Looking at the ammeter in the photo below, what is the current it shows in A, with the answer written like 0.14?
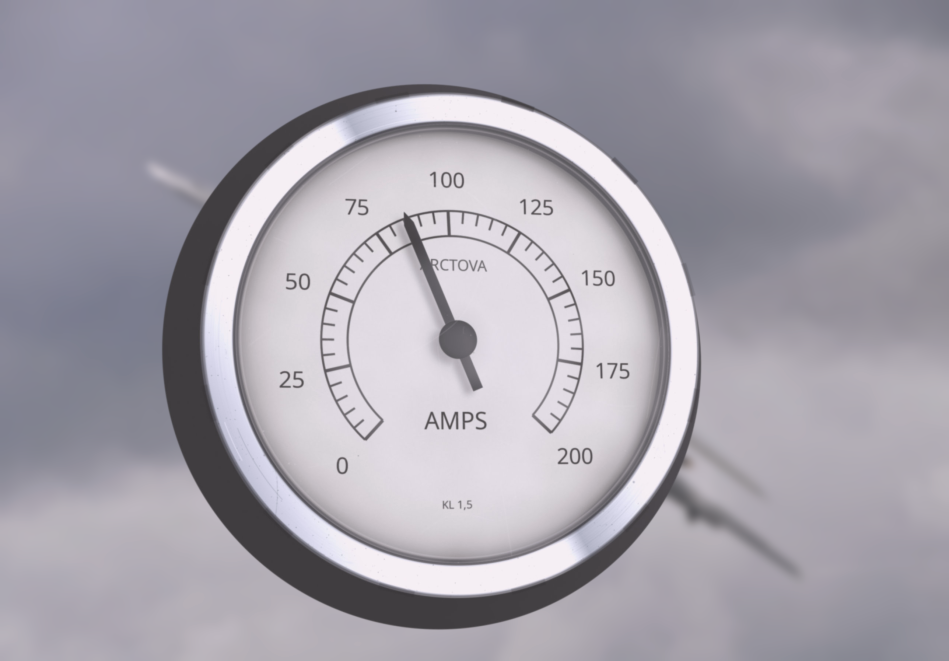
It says 85
